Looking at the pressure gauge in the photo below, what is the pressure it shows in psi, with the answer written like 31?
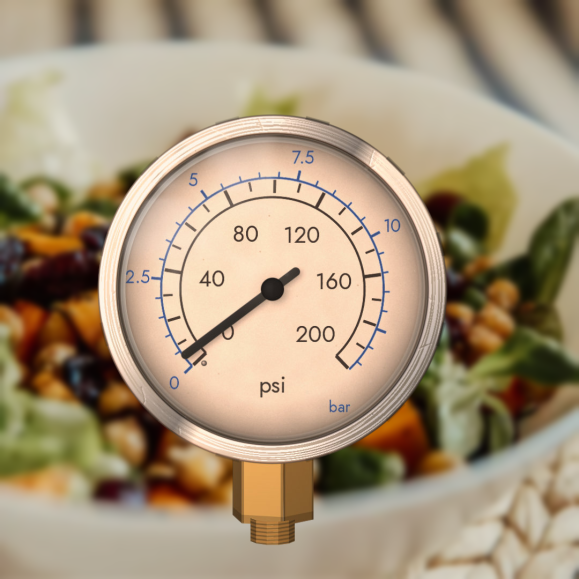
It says 5
